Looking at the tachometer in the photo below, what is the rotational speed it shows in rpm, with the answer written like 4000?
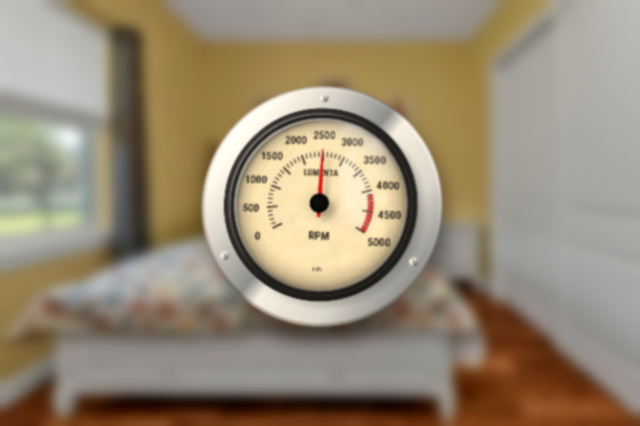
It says 2500
